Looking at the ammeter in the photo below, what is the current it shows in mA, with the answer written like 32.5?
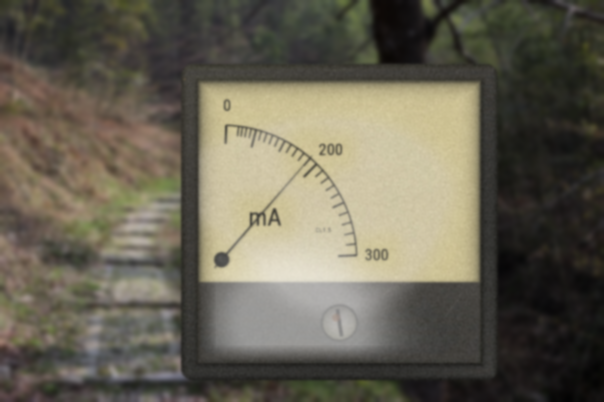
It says 190
